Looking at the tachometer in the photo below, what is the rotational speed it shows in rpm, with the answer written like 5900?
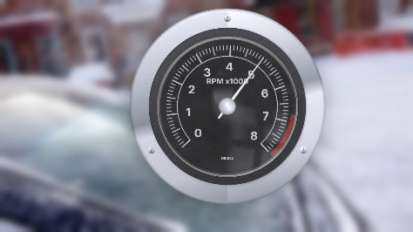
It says 5000
